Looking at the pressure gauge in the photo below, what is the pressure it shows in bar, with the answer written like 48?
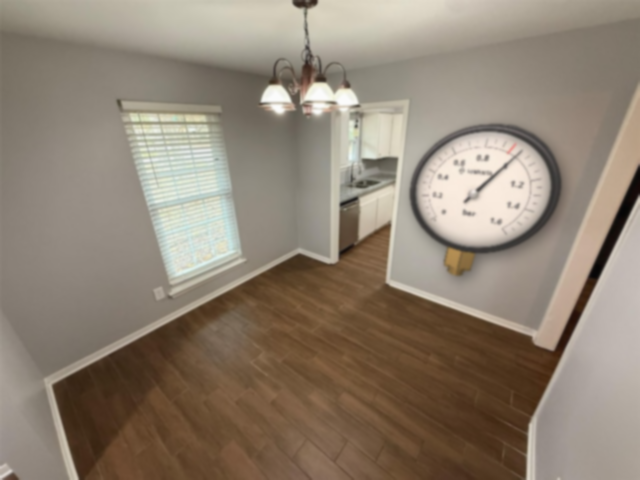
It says 1
